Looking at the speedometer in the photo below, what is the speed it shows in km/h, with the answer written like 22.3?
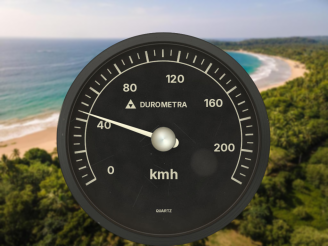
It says 45
